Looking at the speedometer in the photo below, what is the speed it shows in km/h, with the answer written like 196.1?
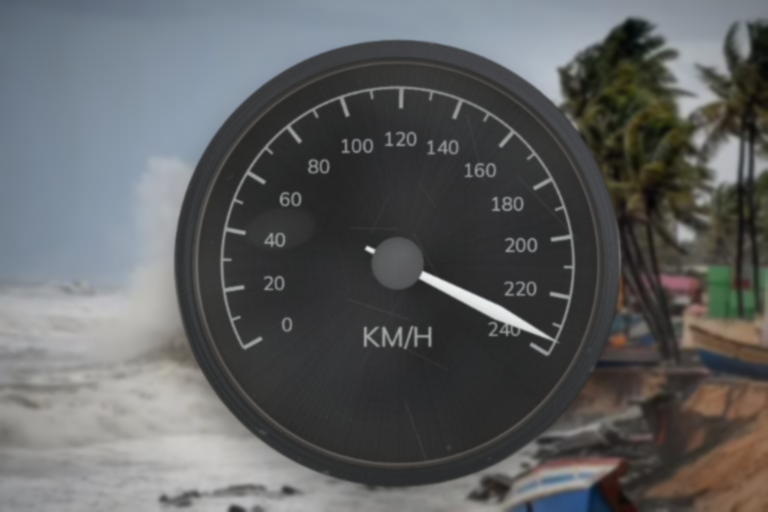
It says 235
